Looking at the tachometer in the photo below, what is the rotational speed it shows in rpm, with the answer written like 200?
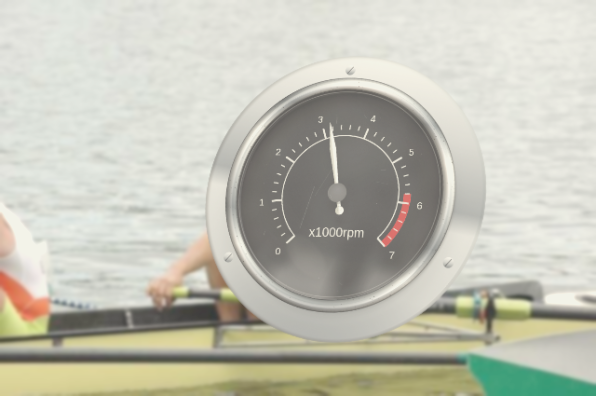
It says 3200
